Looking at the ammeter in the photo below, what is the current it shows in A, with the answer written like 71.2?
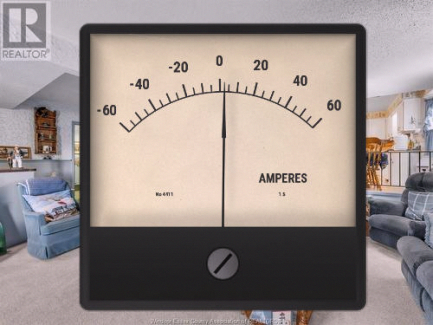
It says 2.5
